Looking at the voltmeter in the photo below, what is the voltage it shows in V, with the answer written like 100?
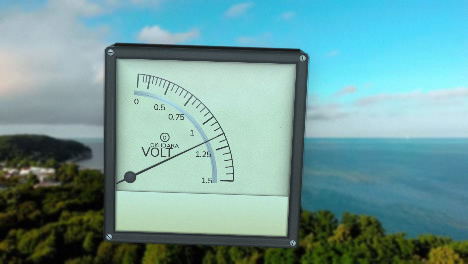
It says 1.15
